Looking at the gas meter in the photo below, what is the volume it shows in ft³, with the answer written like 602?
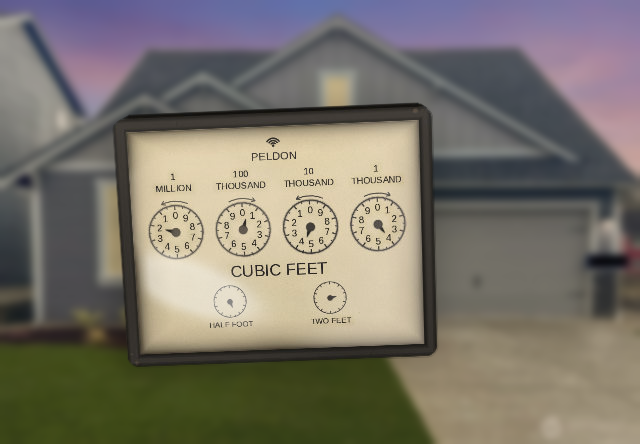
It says 204400
